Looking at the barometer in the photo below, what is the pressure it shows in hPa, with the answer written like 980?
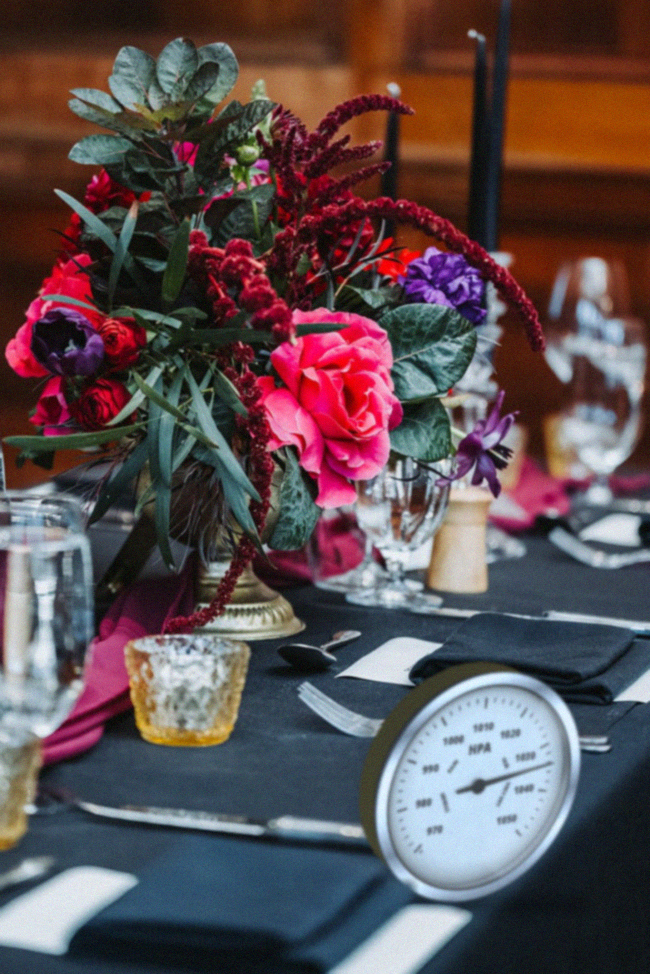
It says 1034
